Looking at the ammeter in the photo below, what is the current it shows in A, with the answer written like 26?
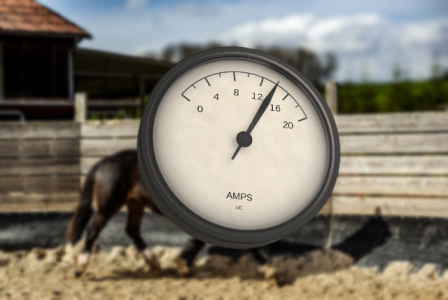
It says 14
